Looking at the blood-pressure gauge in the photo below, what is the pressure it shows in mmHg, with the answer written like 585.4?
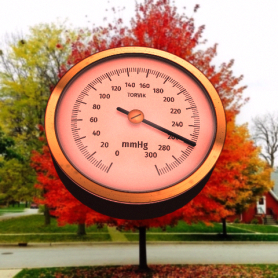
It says 260
